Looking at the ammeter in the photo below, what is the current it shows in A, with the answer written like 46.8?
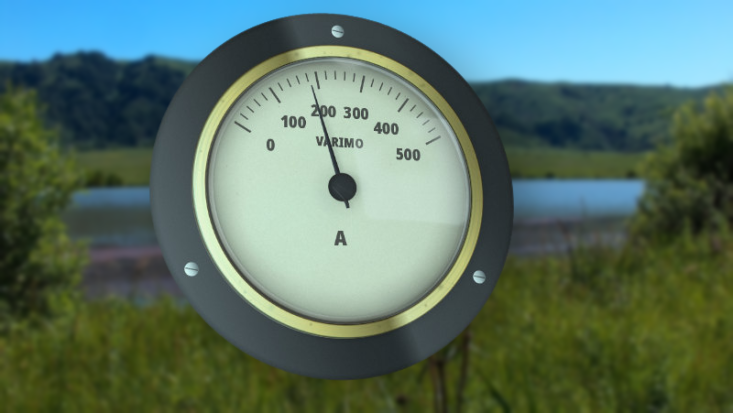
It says 180
